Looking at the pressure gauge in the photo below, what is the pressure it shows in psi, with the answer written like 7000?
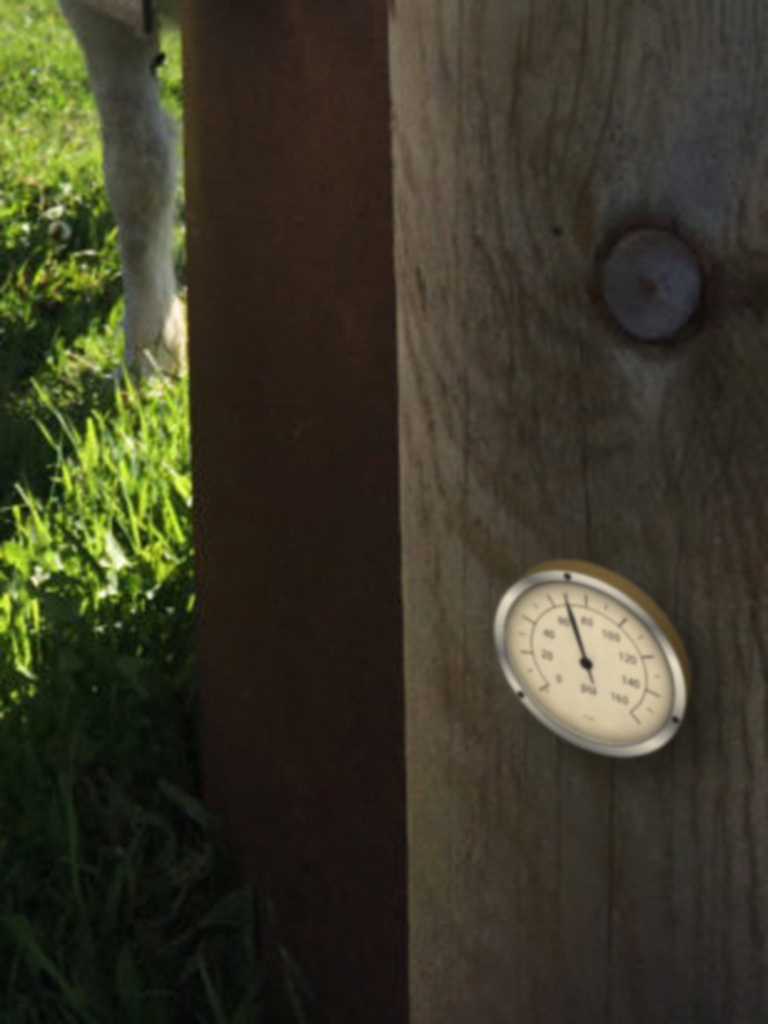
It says 70
